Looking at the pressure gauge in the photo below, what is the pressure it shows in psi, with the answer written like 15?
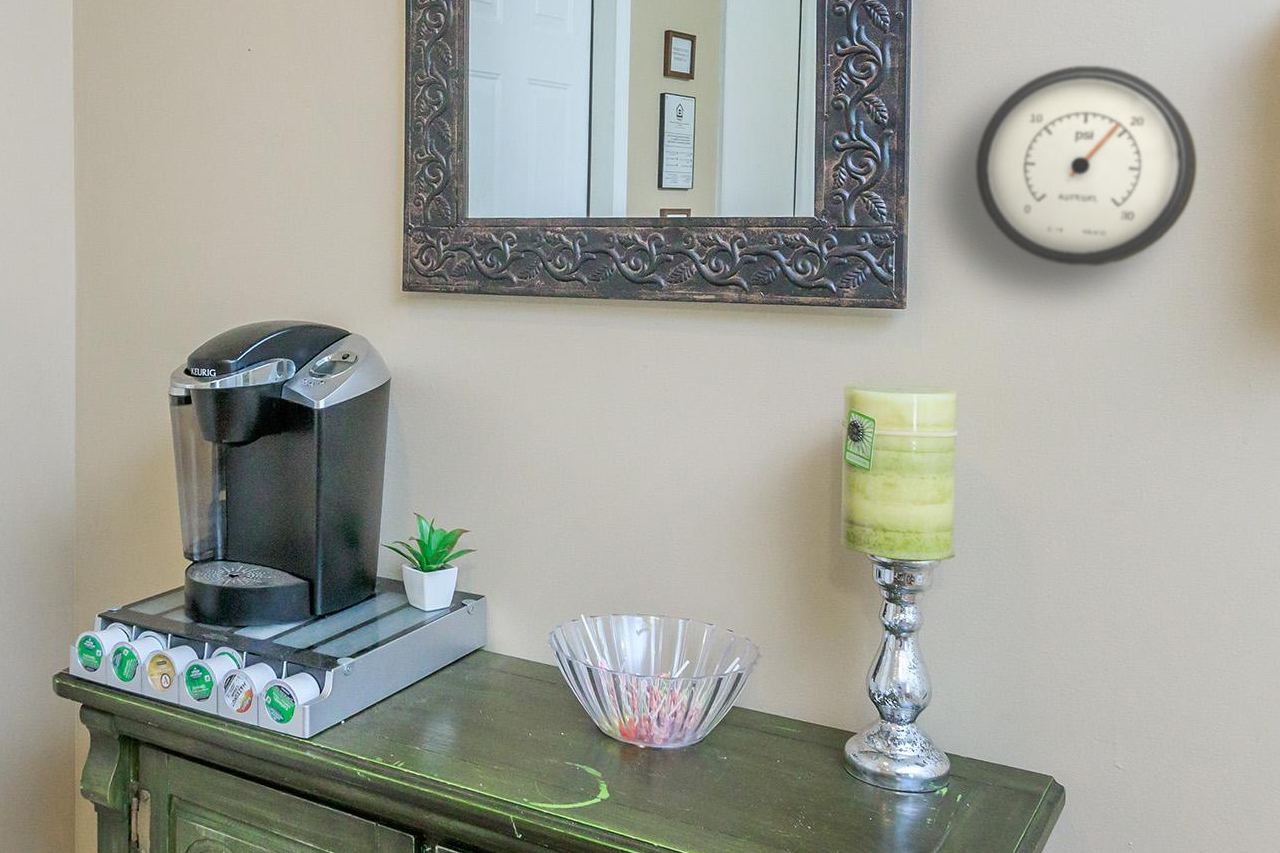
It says 19
